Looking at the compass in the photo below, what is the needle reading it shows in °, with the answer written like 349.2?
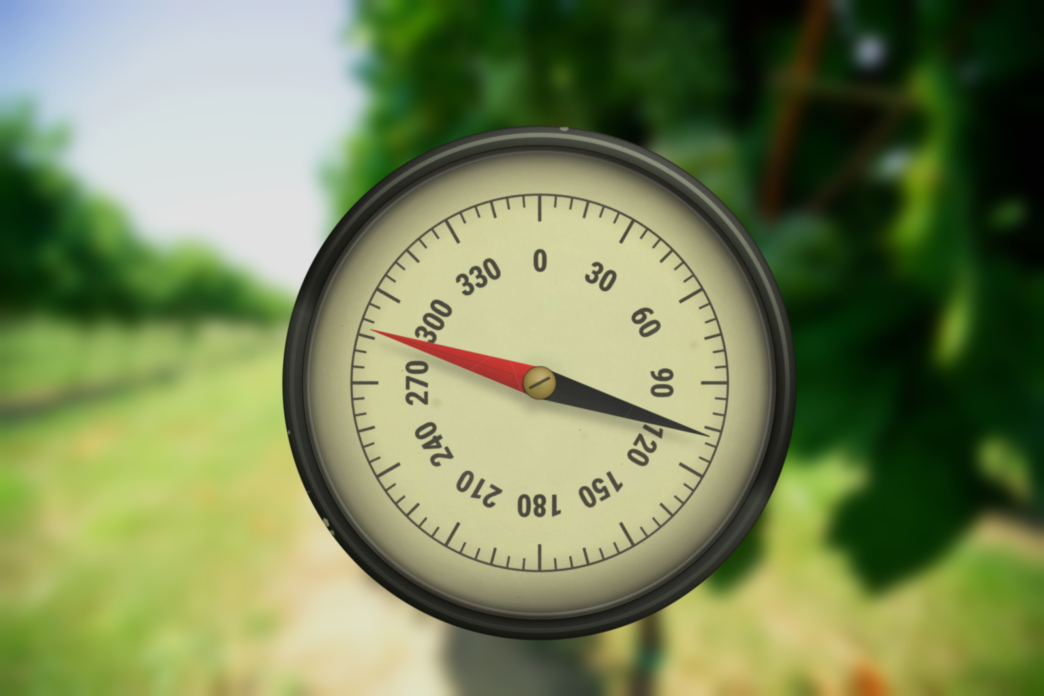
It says 287.5
